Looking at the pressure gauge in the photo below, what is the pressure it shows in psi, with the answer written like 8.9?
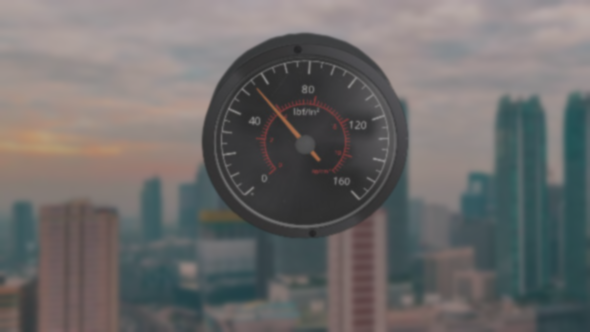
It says 55
